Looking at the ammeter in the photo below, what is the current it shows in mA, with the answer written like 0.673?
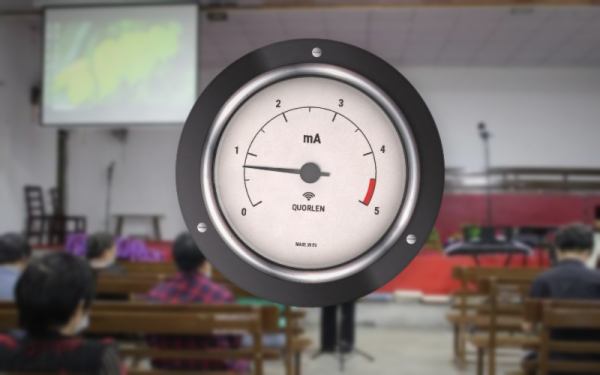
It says 0.75
